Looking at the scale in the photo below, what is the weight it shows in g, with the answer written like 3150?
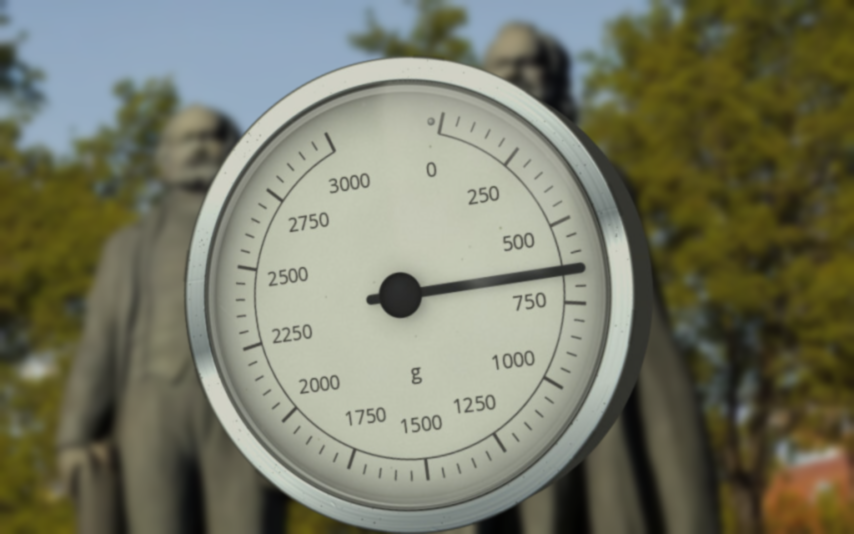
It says 650
